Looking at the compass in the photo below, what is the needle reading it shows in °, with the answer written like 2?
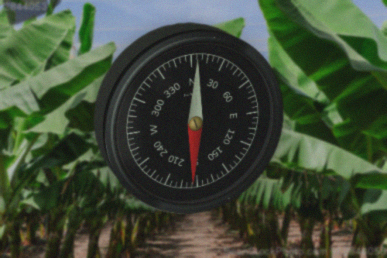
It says 185
